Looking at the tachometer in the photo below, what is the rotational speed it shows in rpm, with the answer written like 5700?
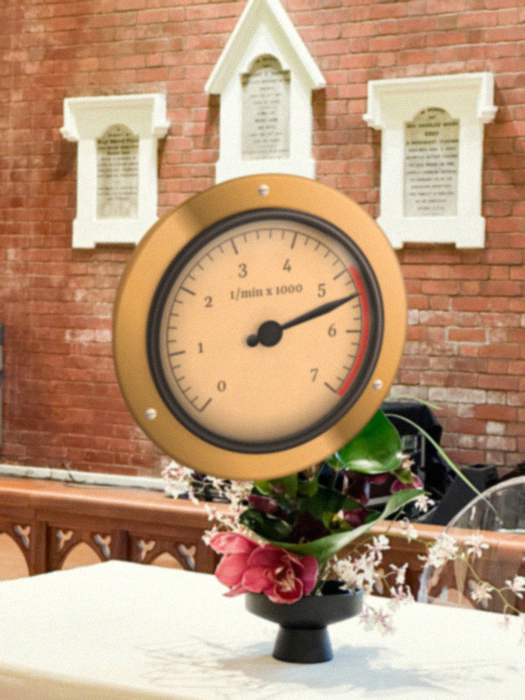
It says 5400
